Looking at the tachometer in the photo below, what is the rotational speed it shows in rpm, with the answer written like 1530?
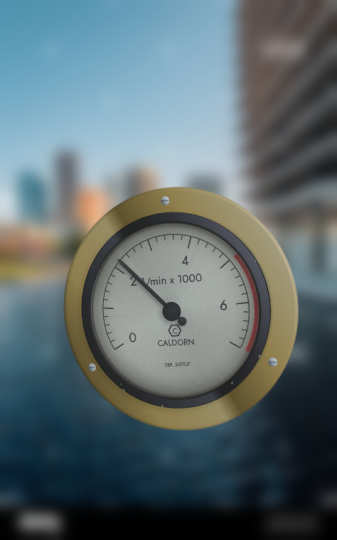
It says 2200
